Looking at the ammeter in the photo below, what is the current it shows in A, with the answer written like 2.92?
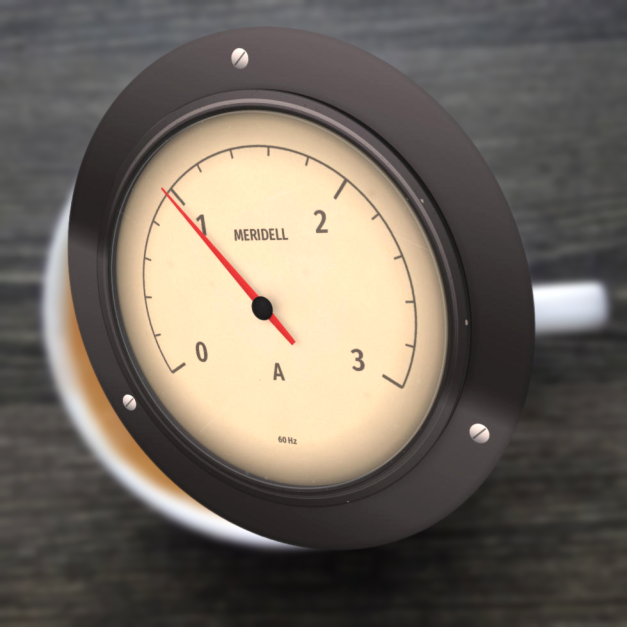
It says 1
